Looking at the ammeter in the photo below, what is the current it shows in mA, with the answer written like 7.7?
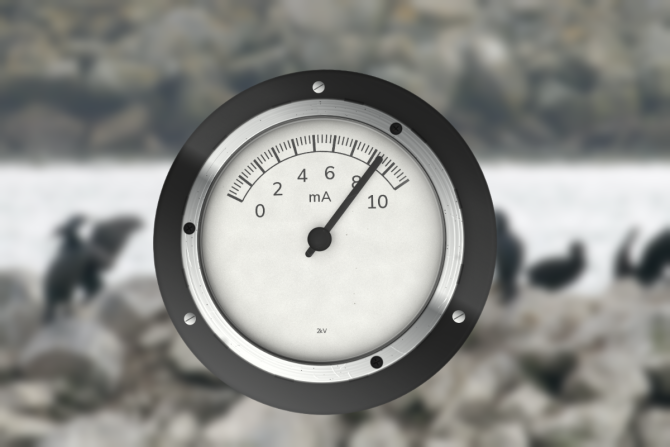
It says 8.4
